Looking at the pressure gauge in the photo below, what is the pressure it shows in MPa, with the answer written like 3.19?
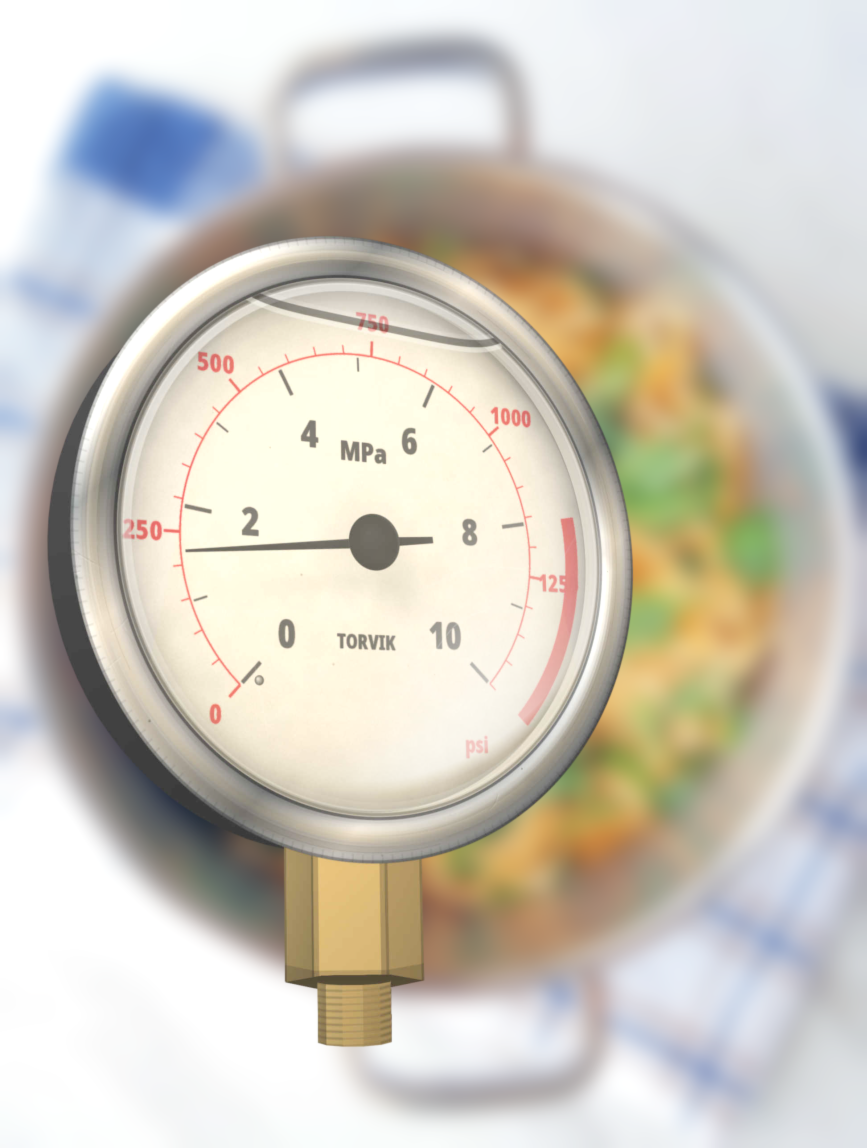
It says 1.5
